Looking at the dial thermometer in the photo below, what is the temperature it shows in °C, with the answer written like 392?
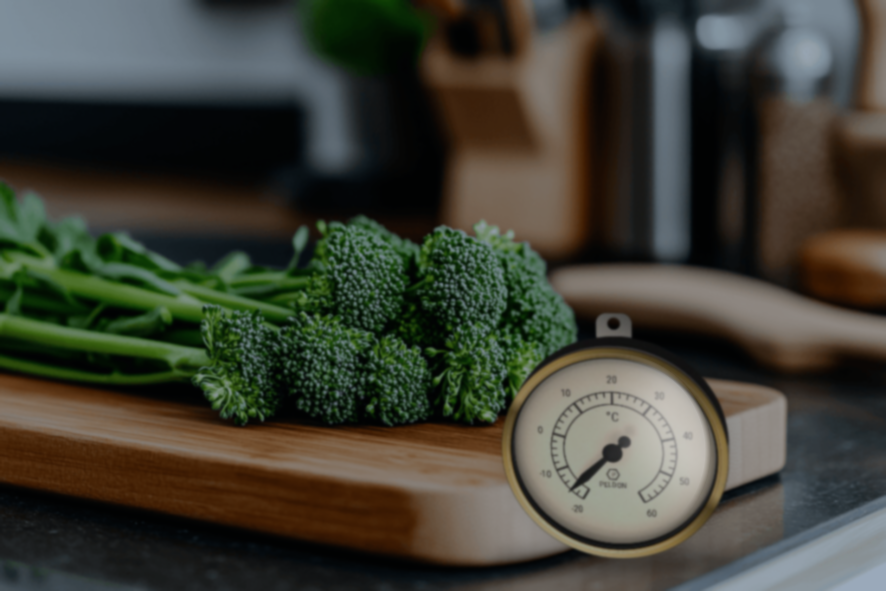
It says -16
